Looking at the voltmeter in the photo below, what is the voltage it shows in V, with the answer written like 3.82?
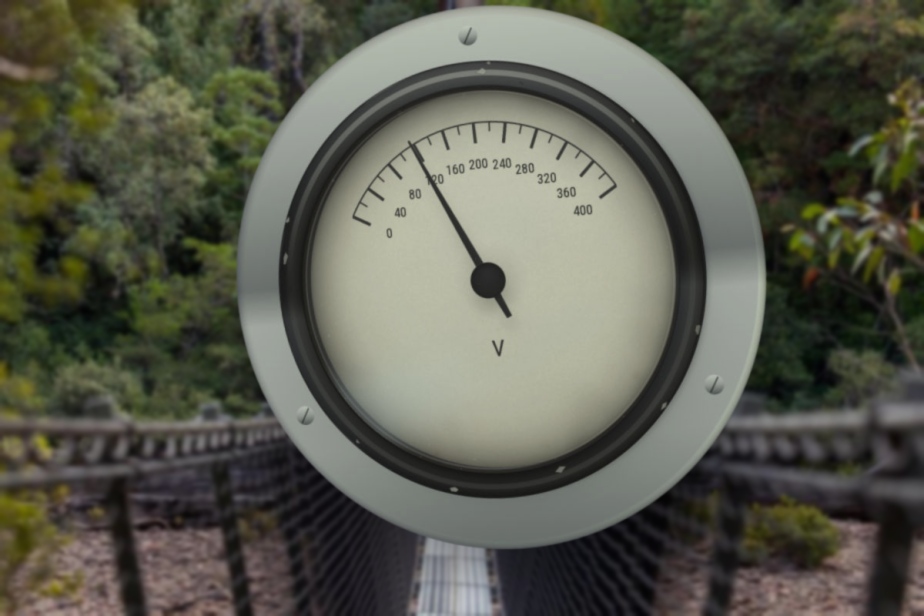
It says 120
